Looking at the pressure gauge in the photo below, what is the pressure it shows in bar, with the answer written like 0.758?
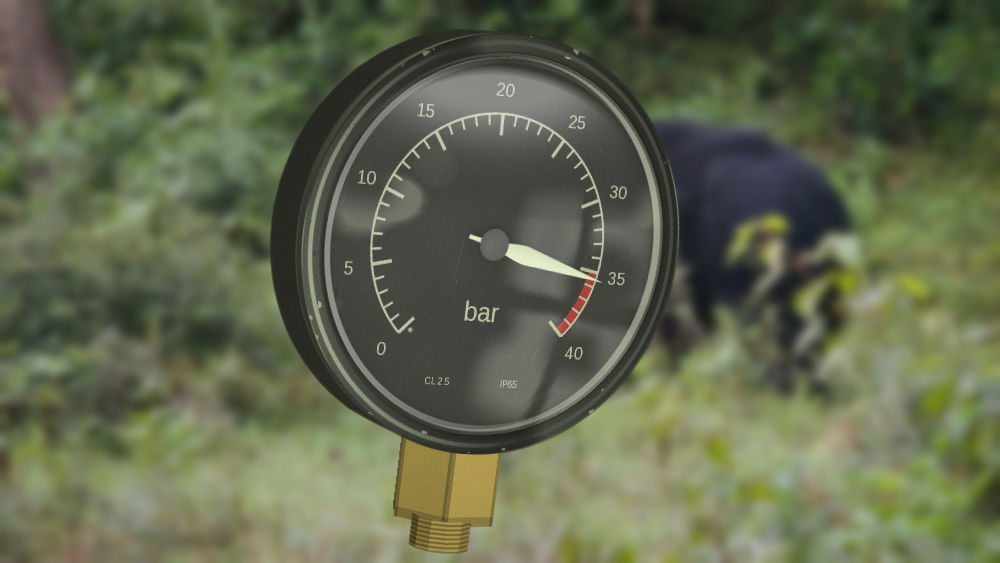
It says 35.5
